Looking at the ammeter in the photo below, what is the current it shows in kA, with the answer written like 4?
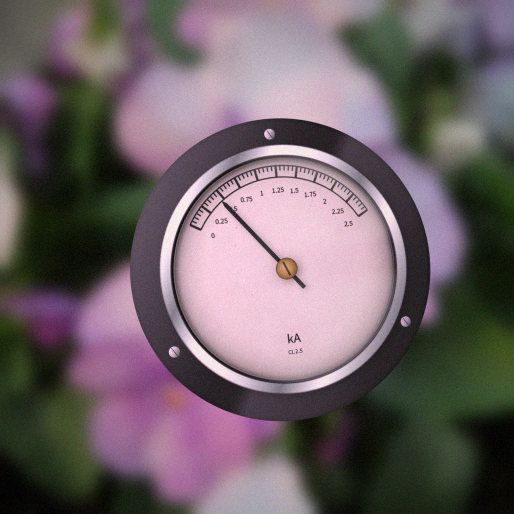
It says 0.45
